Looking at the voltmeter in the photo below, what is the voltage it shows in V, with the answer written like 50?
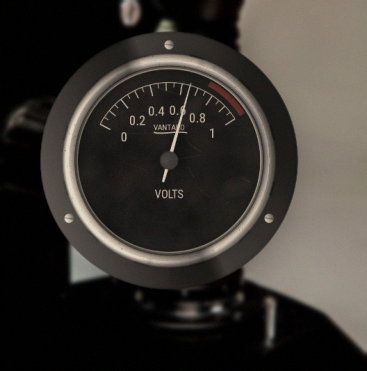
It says 0.65
